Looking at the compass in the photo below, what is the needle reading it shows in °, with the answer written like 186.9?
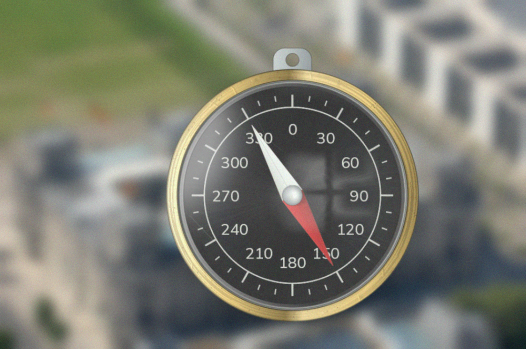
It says 150
